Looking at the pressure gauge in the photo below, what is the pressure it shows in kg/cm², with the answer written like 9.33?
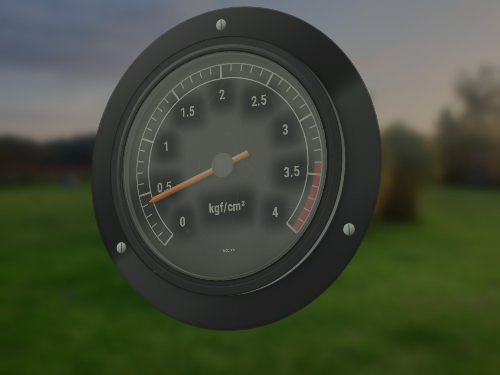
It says 0.4
